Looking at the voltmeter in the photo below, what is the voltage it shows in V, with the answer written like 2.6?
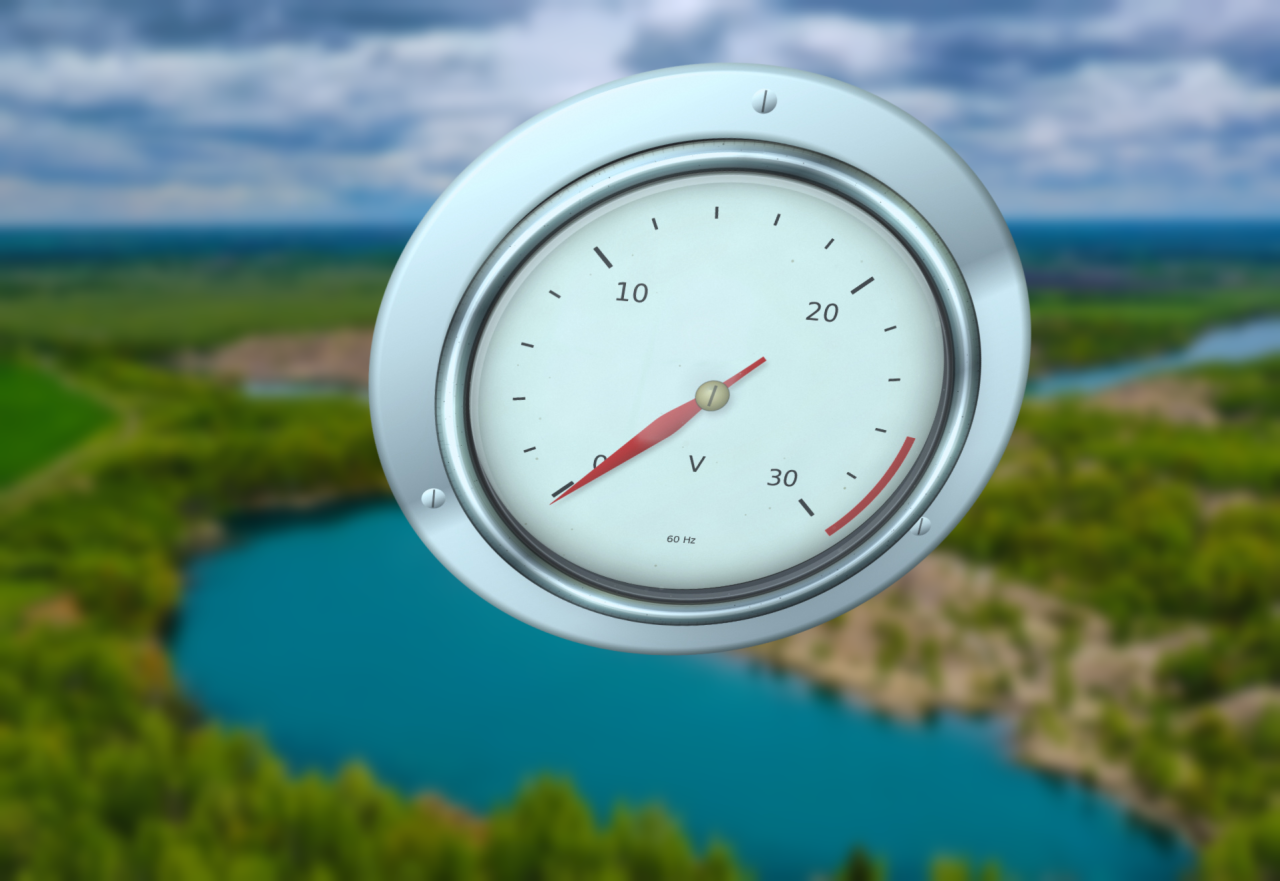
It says 0
